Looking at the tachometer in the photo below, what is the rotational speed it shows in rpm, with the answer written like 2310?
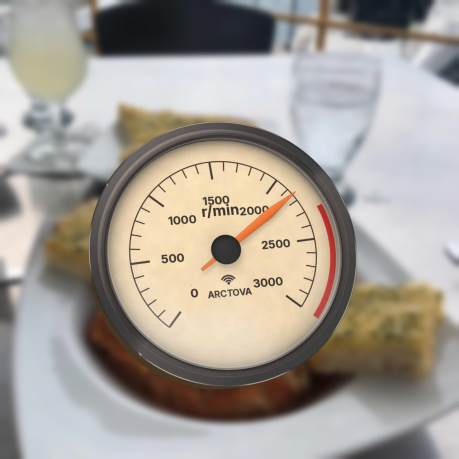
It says 2150
